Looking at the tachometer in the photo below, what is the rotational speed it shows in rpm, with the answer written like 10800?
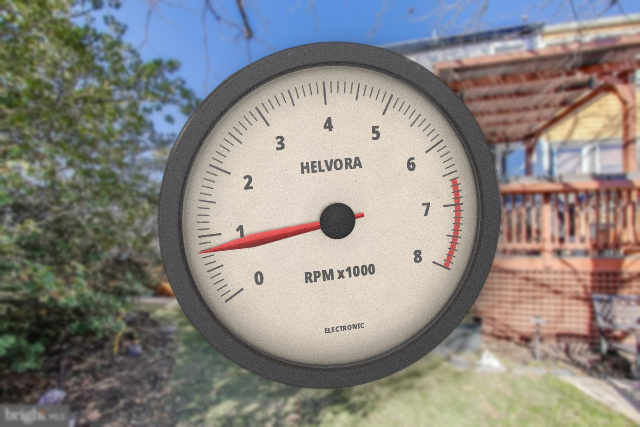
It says 800
